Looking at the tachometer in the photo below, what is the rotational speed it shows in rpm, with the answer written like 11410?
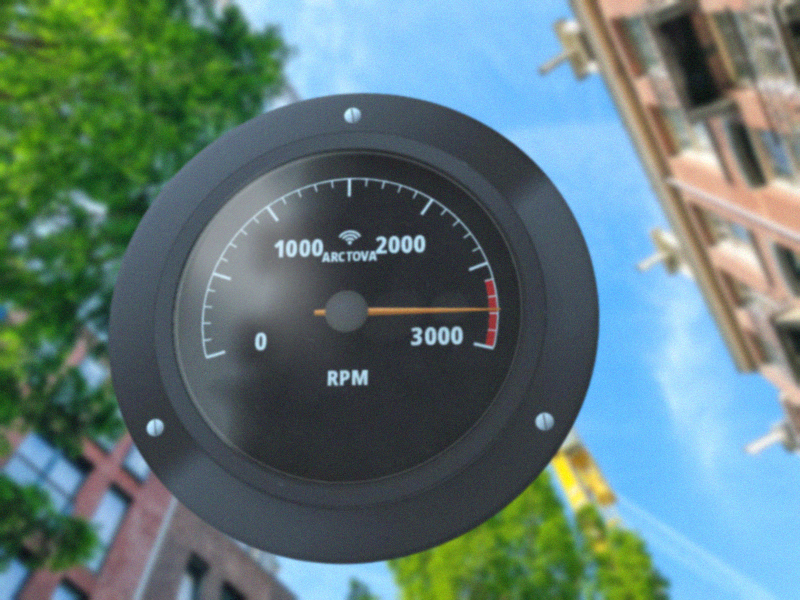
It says 2800
